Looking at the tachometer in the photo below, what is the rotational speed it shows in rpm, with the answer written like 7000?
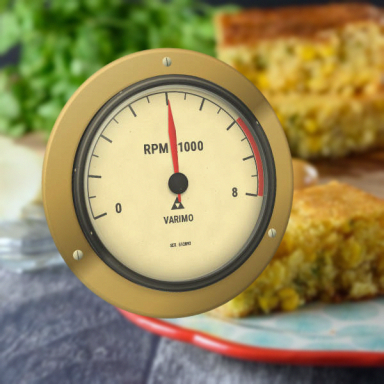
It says 4000
